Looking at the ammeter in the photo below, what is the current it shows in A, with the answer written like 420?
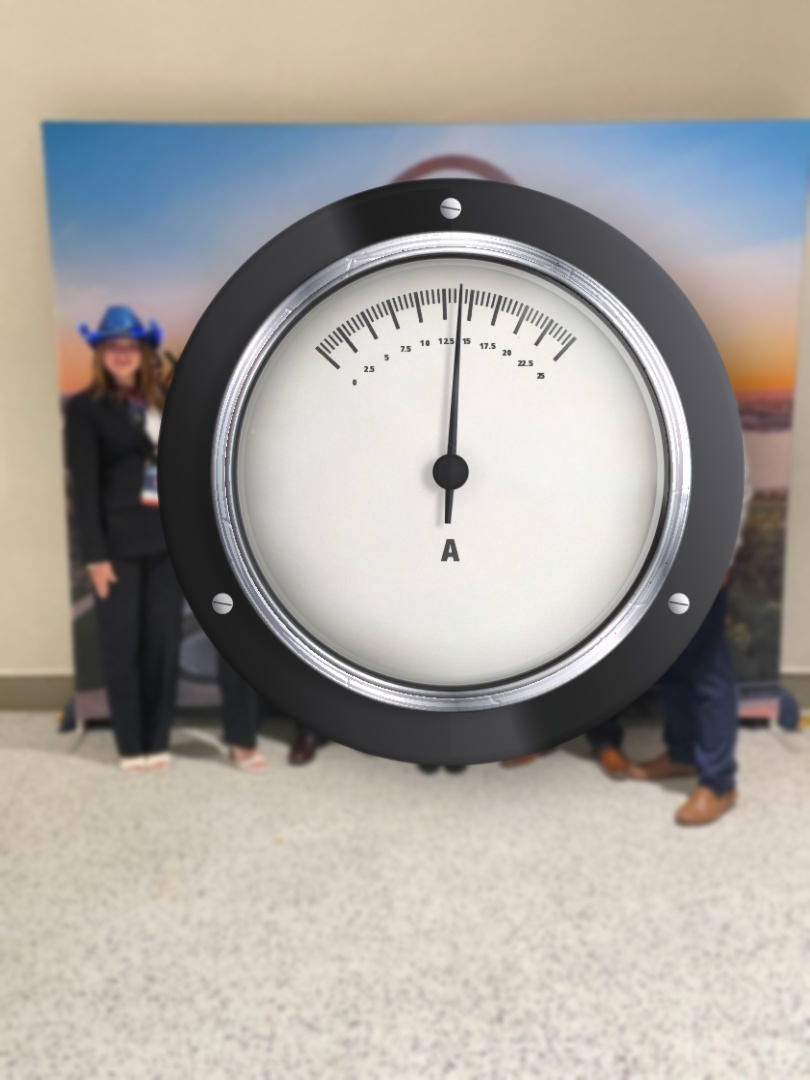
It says 14
